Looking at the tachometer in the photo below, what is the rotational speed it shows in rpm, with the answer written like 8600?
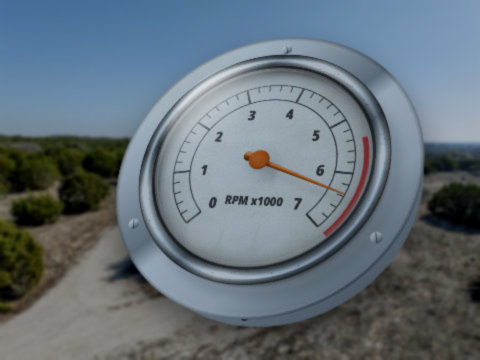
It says 6400
